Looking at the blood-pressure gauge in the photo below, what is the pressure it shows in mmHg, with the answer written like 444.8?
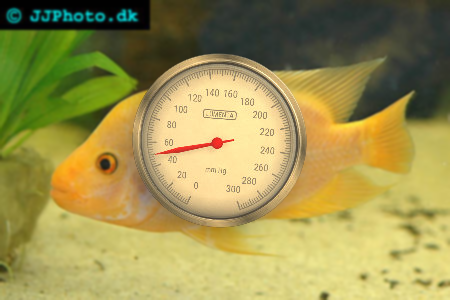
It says 50
